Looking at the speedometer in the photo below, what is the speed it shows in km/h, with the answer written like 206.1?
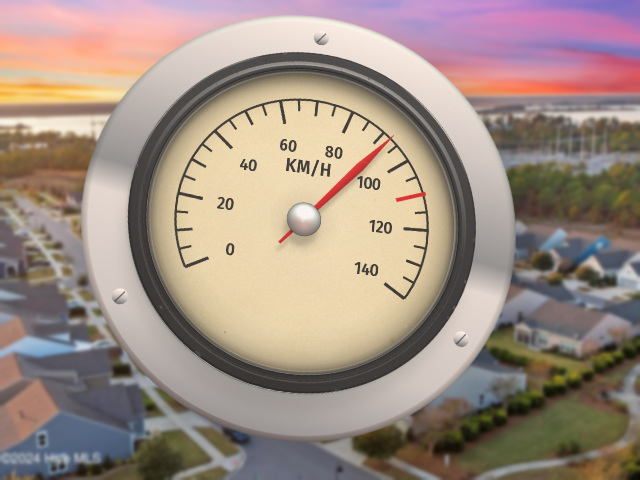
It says 92.5
